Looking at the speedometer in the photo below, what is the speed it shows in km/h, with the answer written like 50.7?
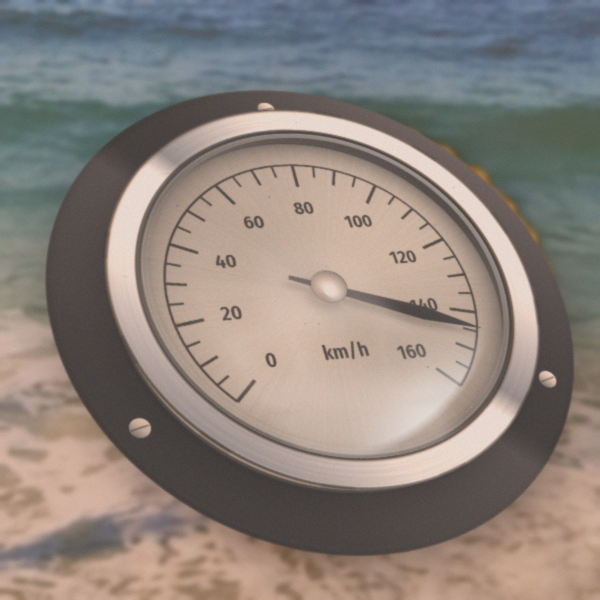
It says 145
